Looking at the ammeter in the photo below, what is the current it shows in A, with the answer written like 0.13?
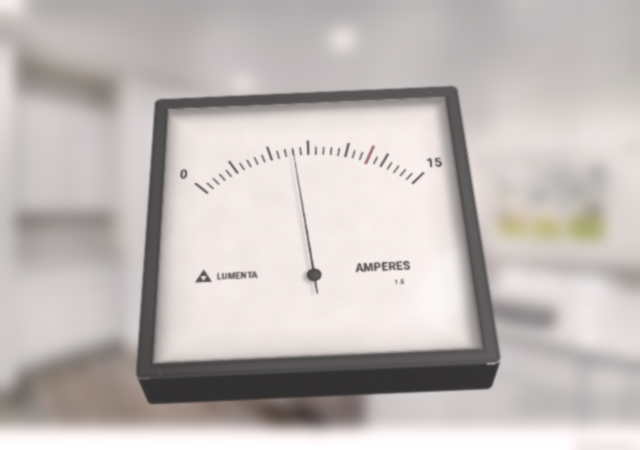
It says 6.5
